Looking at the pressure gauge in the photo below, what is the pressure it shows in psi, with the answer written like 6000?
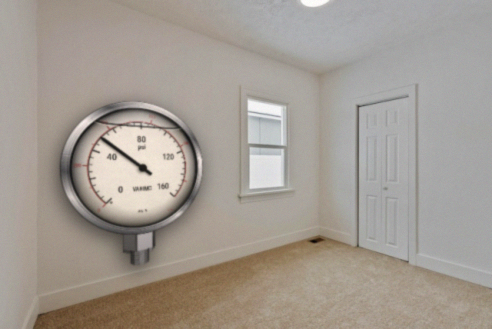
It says 50
